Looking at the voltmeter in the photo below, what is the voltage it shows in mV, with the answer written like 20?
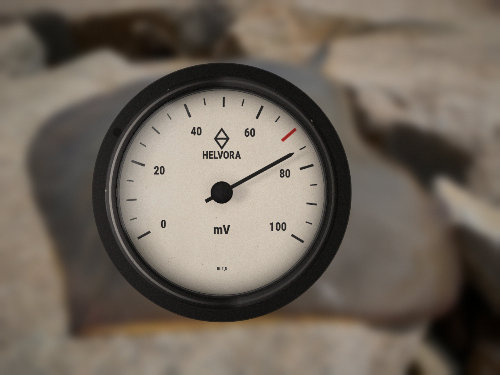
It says 75
